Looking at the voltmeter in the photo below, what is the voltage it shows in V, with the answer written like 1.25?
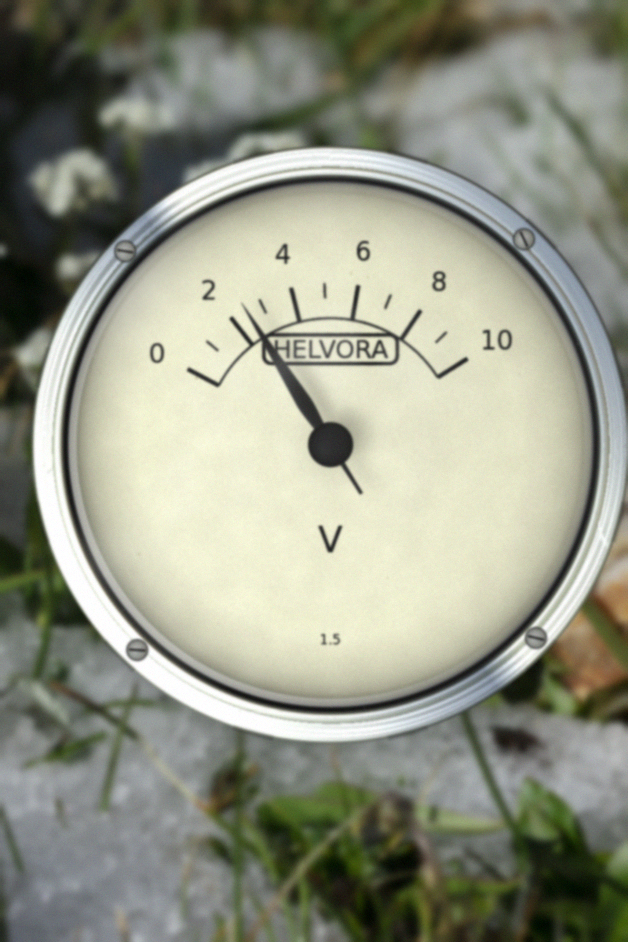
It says 2.5
